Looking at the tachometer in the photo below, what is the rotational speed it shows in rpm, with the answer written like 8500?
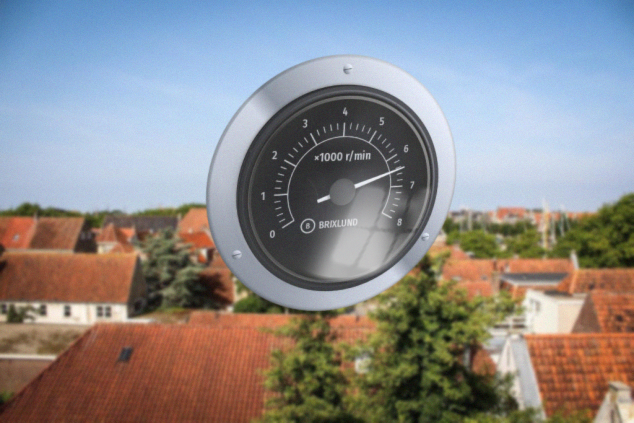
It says 6400
